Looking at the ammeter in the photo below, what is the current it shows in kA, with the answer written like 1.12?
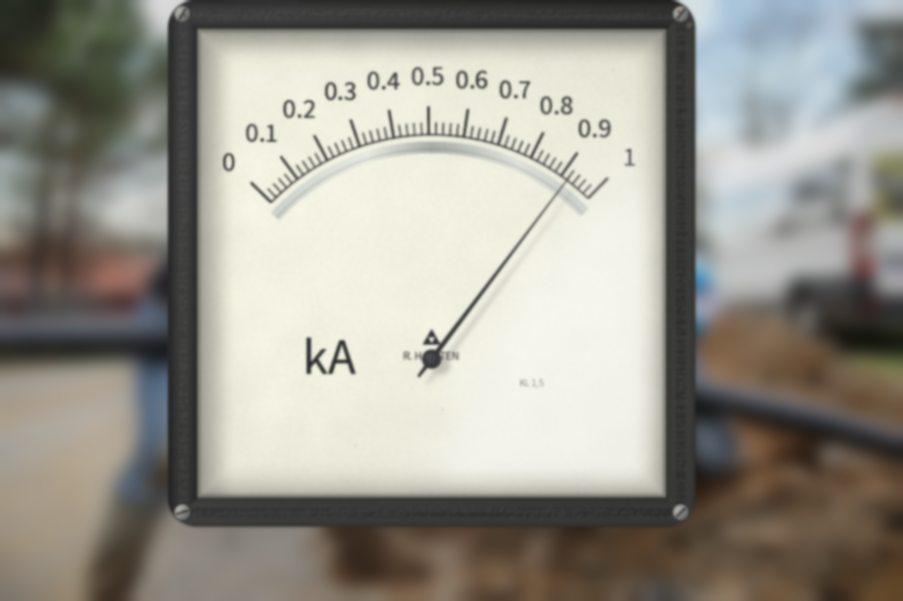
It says 0.92
